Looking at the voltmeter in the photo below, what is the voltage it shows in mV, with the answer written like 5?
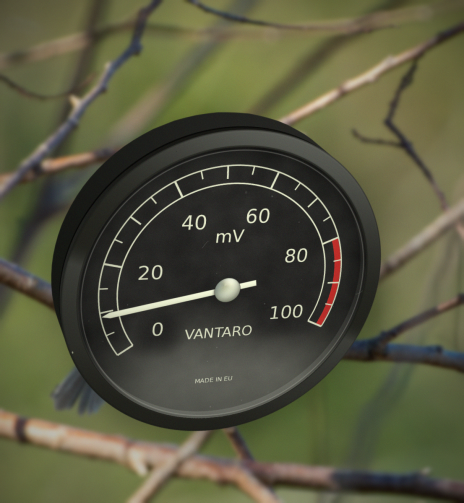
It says 10
